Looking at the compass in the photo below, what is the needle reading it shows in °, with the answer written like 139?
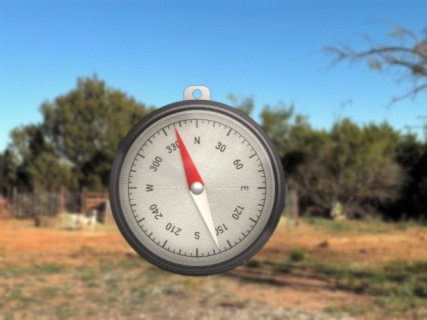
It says 340
